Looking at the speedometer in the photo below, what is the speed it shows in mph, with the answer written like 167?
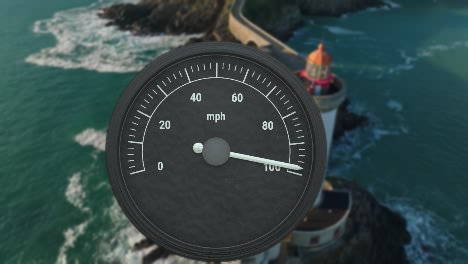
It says 98
